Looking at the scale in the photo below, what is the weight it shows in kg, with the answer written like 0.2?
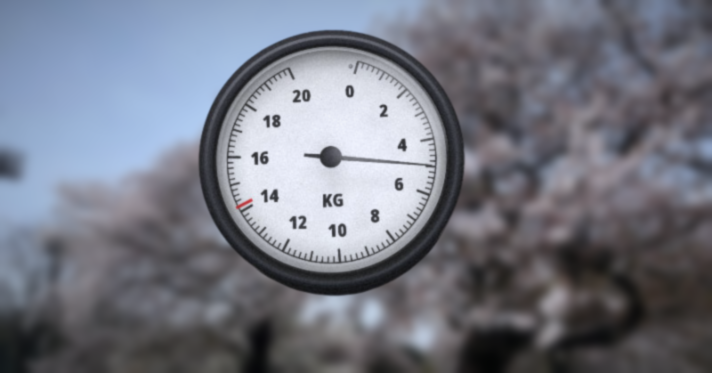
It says 5
